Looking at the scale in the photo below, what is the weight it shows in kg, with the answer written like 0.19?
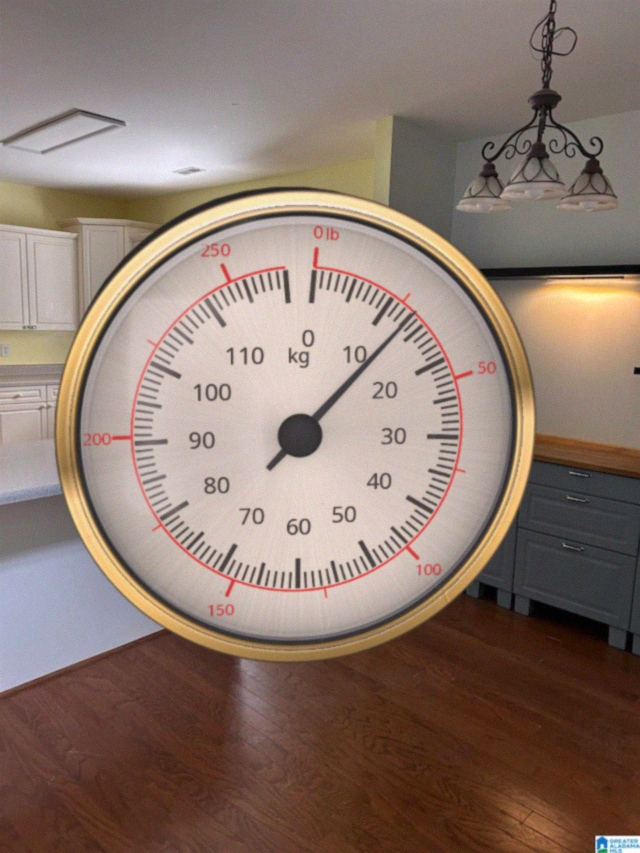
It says 13
